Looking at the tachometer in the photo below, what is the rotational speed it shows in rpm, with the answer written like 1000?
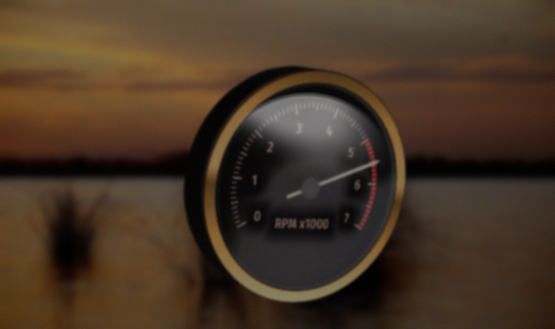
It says 5500
